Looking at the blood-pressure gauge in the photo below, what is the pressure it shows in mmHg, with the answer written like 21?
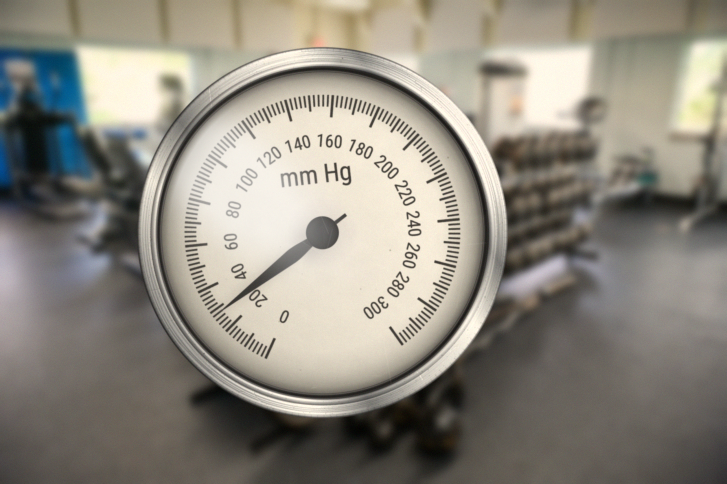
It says 28
